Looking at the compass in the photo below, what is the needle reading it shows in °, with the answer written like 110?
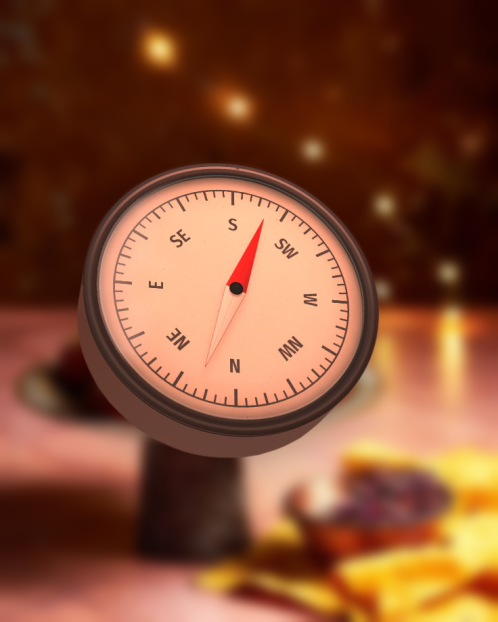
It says 200
